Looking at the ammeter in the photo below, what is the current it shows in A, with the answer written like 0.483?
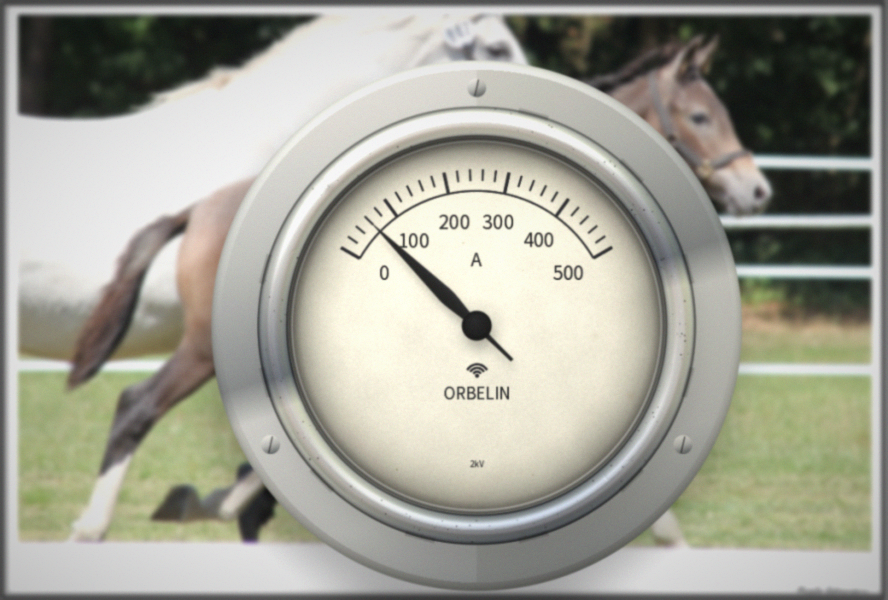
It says 60
